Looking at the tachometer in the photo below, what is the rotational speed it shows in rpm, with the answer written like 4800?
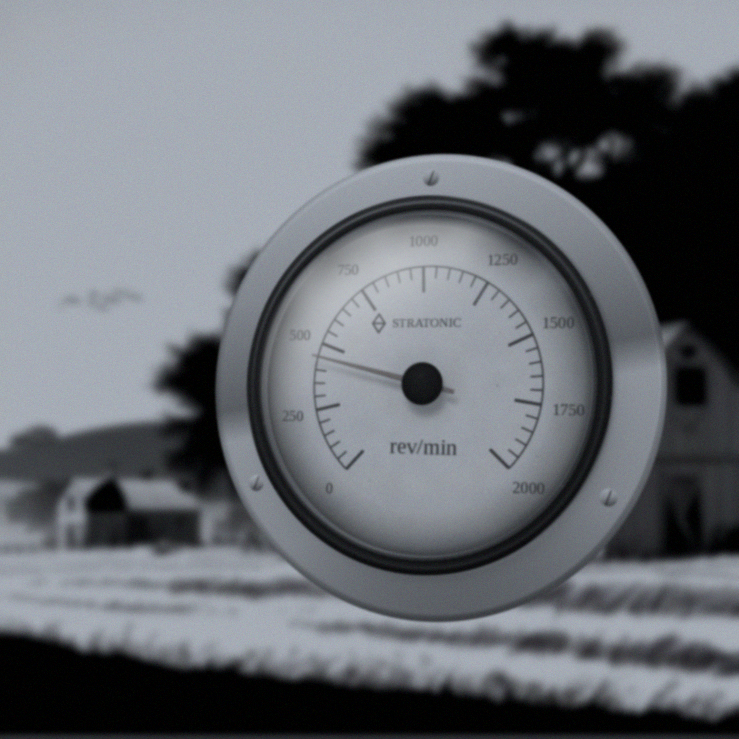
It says 450
